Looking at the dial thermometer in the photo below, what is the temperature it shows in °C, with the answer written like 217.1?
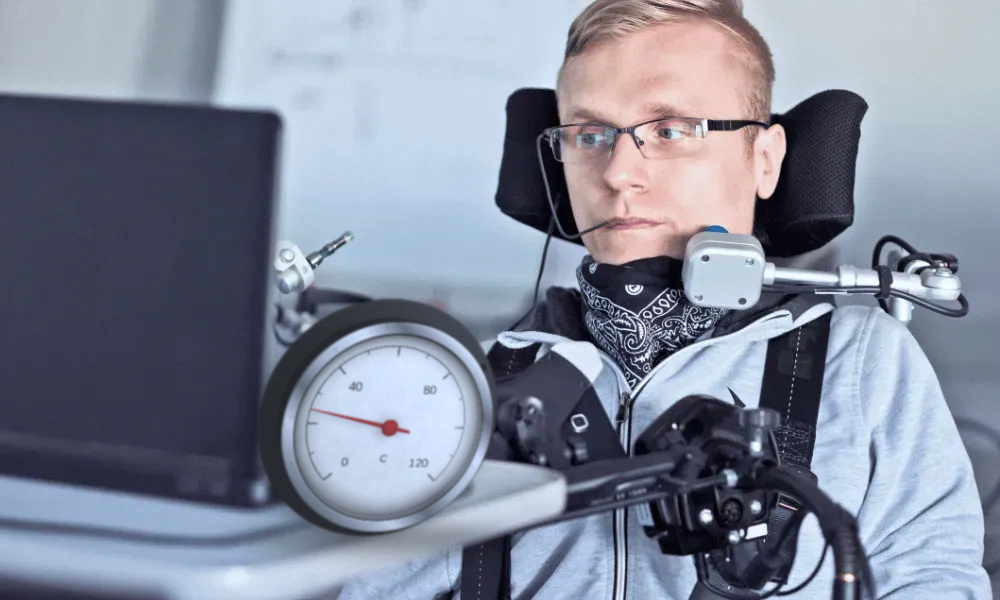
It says 25
